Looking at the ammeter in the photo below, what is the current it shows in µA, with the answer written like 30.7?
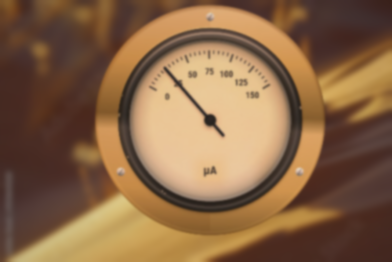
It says 25
